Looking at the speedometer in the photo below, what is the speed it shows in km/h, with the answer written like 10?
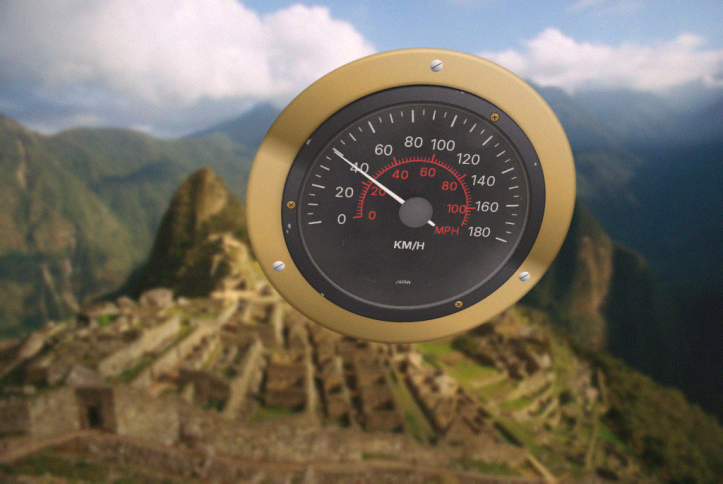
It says 40
